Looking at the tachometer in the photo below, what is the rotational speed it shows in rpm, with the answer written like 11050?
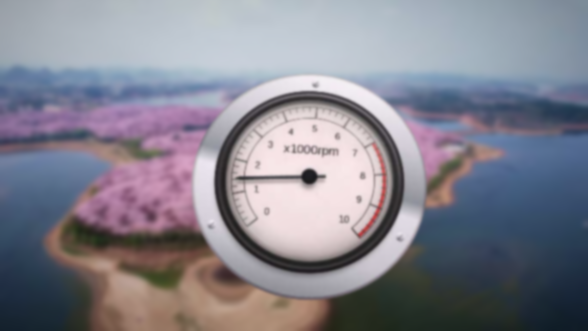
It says 1400
